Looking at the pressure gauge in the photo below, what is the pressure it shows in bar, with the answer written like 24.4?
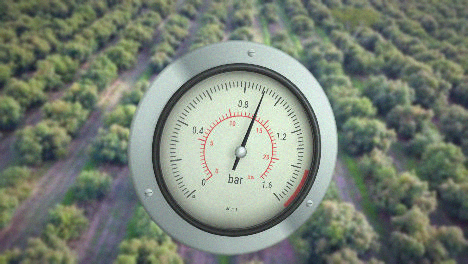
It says 0.9
